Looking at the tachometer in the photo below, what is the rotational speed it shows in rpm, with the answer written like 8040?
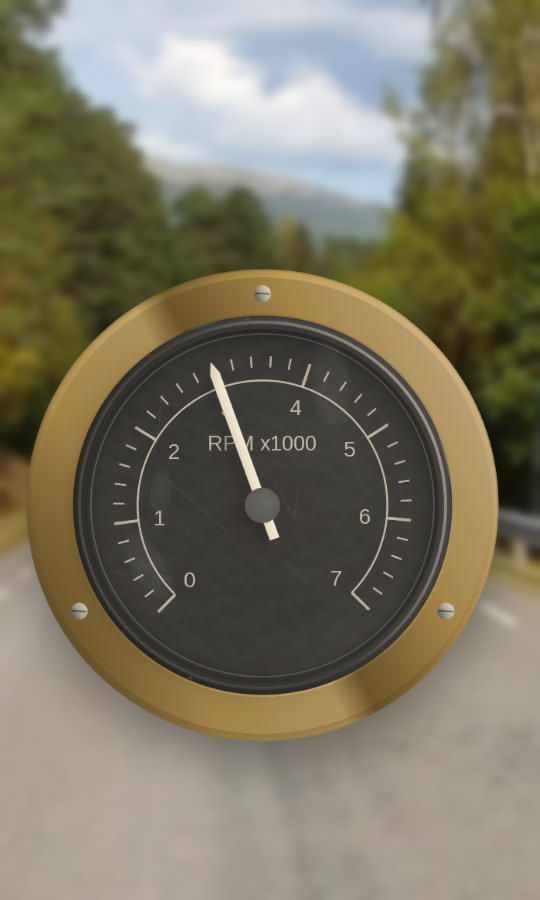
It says 3000
